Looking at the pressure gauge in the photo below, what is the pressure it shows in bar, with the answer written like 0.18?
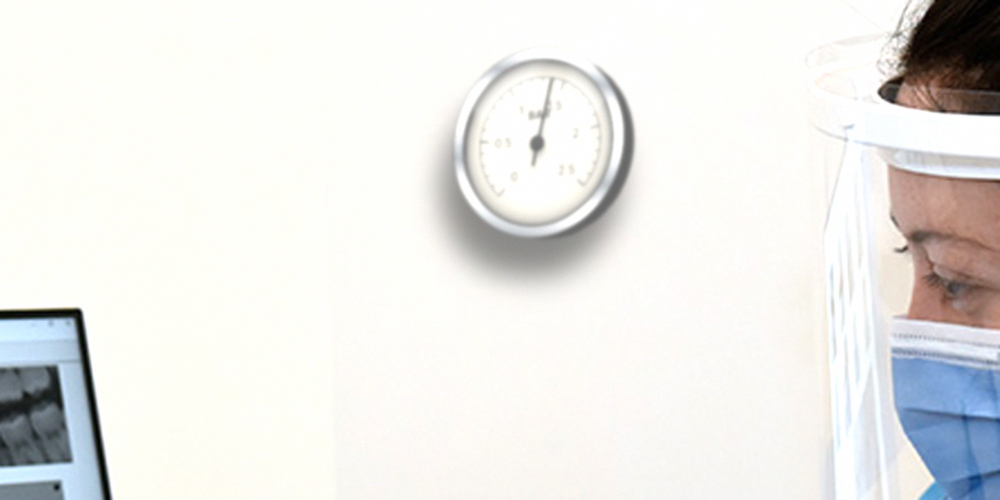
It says 1.4
